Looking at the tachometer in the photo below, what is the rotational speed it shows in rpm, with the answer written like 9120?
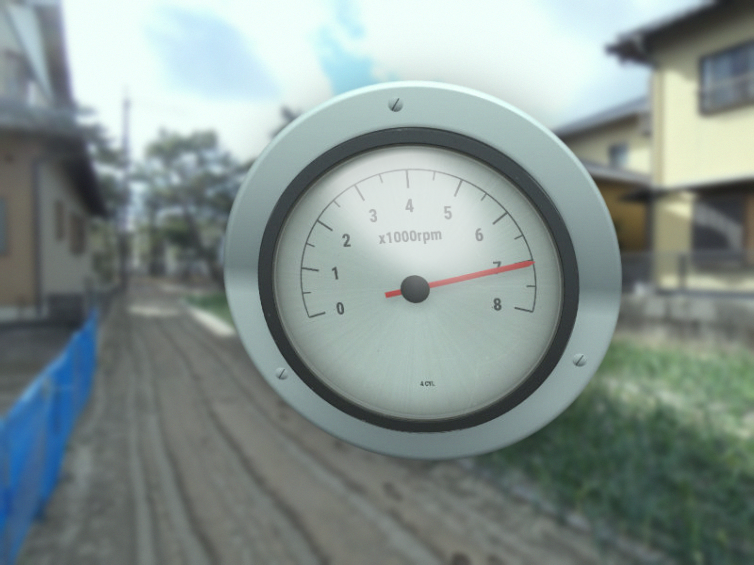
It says 7000
